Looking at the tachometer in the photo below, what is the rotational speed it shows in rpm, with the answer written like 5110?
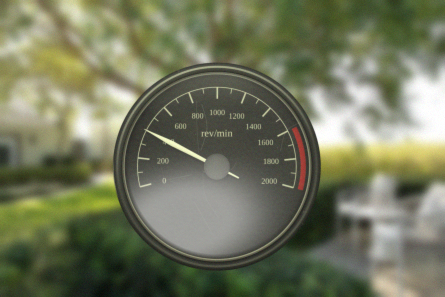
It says 400
